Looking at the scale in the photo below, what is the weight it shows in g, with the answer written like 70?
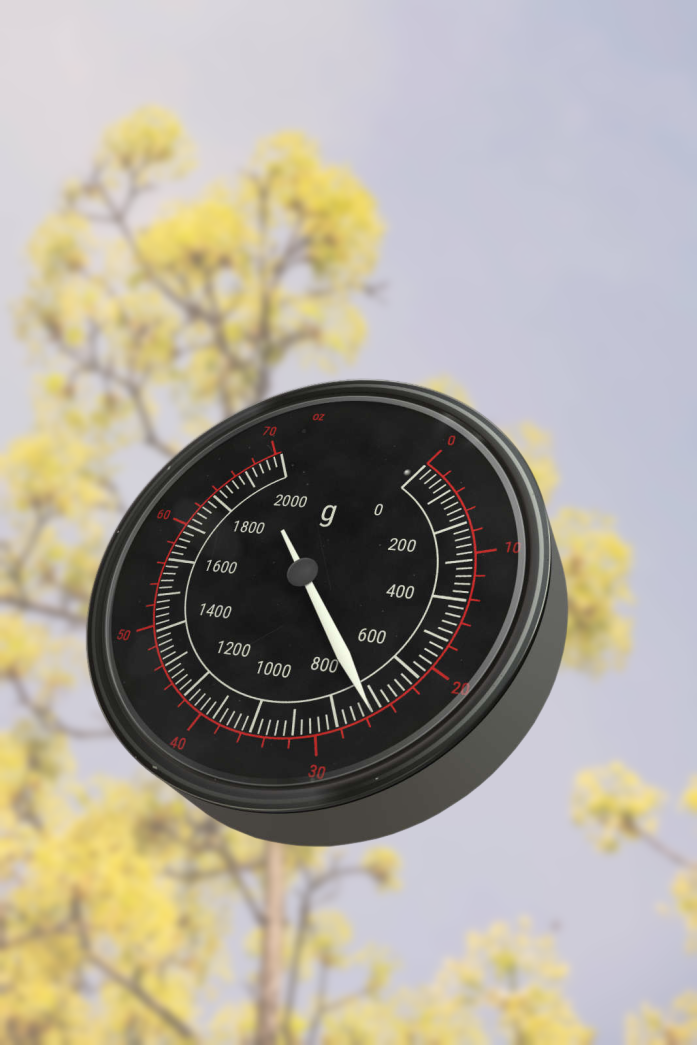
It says 720
